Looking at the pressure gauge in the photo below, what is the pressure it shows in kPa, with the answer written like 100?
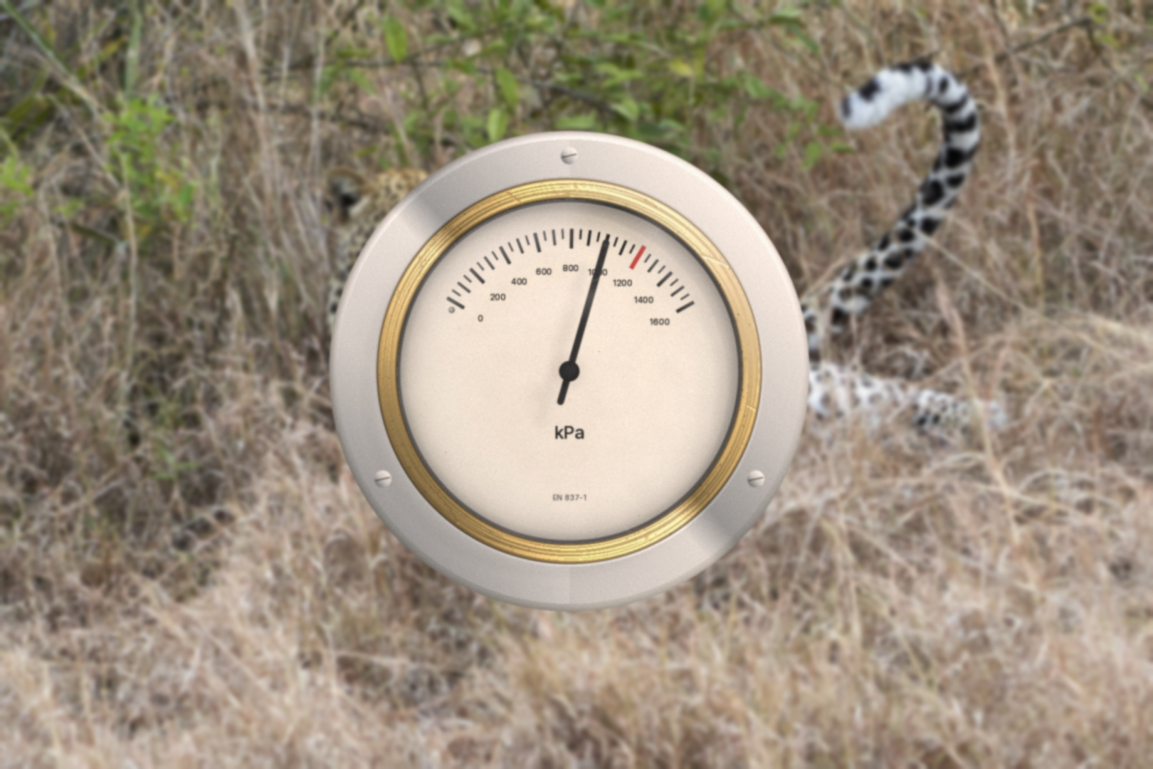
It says 1000
